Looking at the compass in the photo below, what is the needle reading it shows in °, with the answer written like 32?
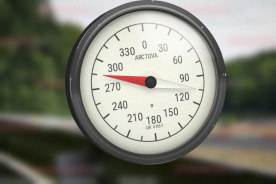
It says 285
